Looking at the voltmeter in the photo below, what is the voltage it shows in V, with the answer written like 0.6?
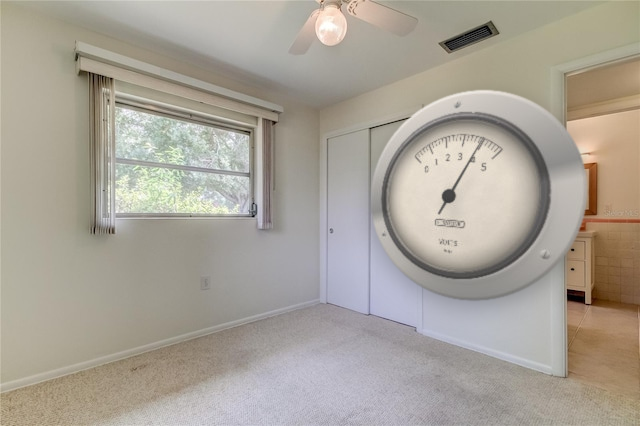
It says 4
